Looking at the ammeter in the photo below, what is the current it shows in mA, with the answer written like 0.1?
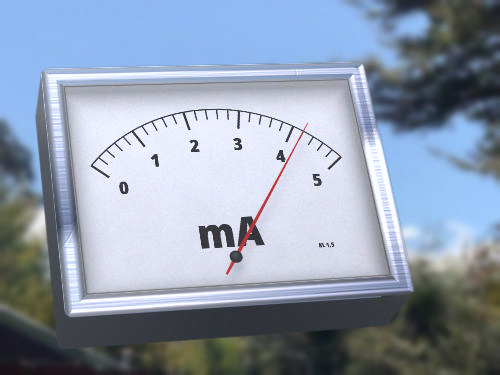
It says 4.2
